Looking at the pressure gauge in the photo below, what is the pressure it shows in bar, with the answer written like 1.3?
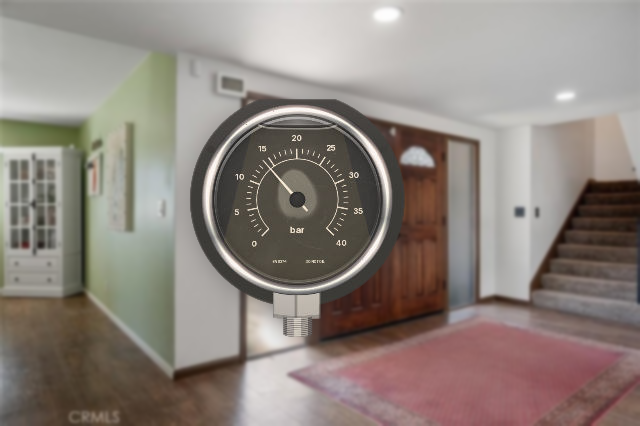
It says 14
